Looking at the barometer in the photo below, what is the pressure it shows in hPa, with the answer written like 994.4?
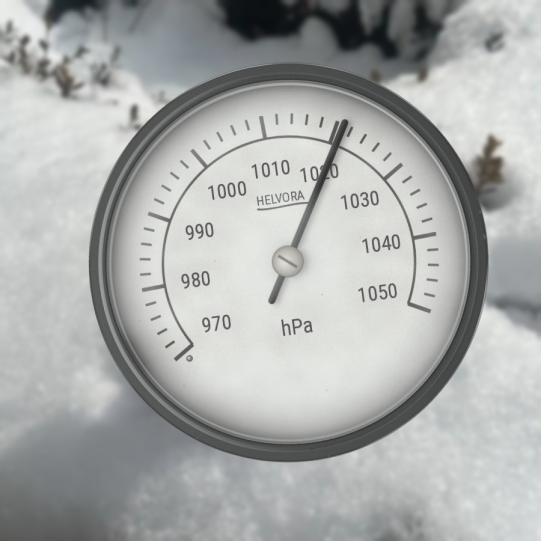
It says 1021
